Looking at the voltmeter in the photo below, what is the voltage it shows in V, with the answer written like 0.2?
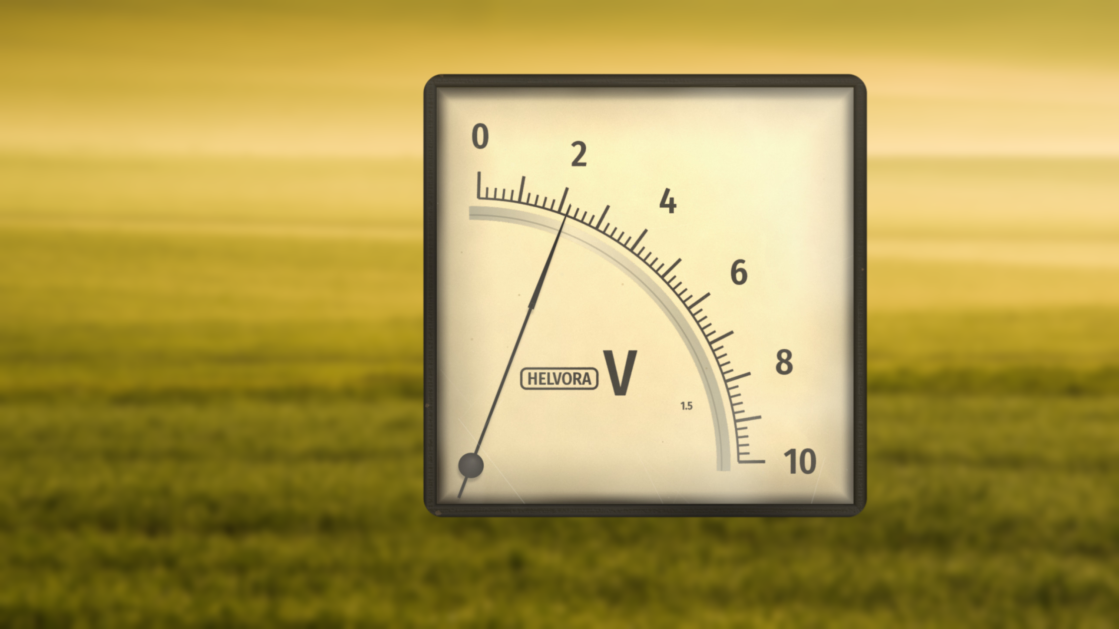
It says 2.2
